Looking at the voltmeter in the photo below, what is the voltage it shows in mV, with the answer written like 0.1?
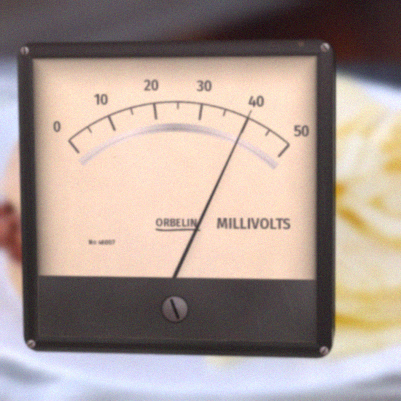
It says 40
